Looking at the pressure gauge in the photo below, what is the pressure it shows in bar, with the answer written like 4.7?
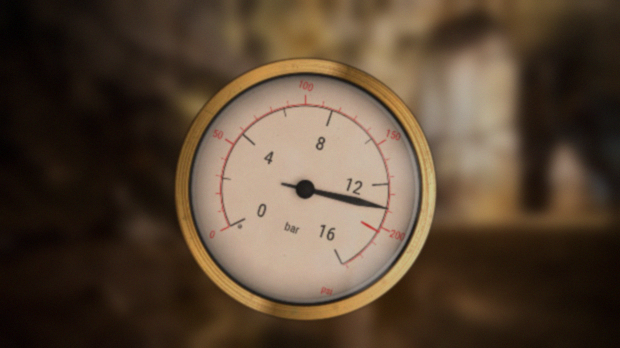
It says 13
